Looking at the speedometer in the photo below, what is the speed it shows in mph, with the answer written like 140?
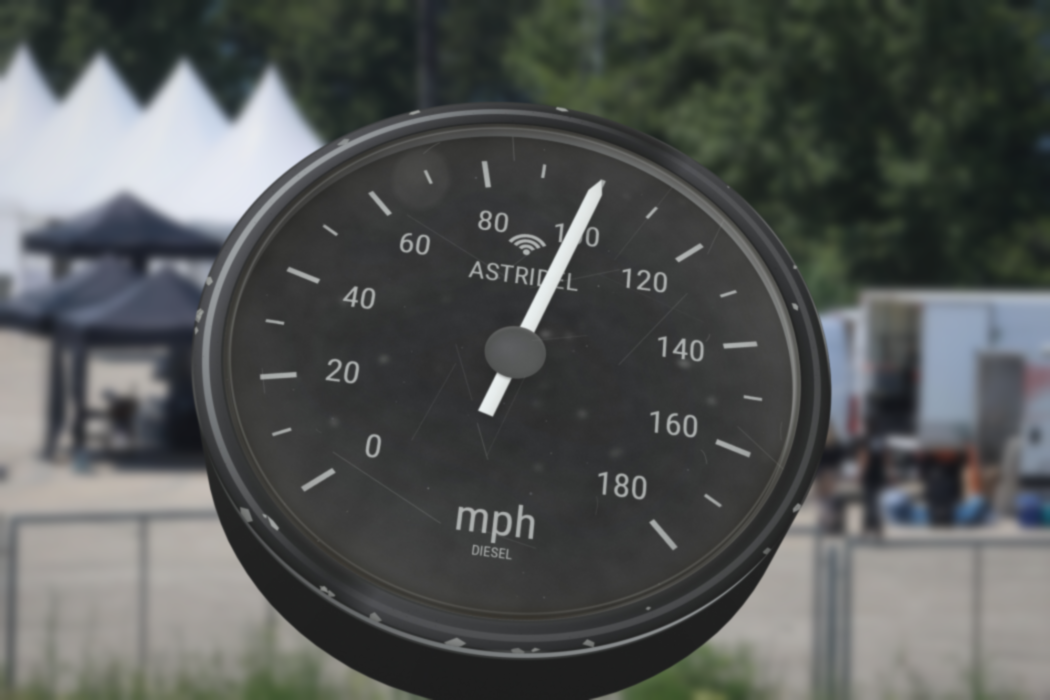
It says 100
